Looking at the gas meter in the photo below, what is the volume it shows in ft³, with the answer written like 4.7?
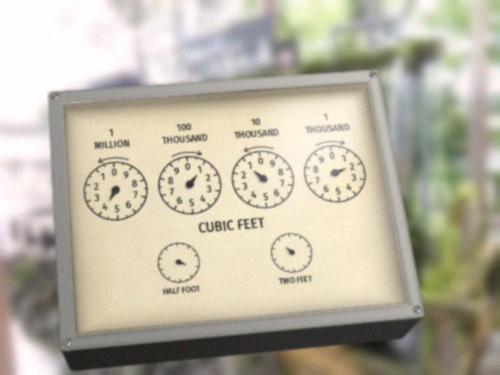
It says 411200
